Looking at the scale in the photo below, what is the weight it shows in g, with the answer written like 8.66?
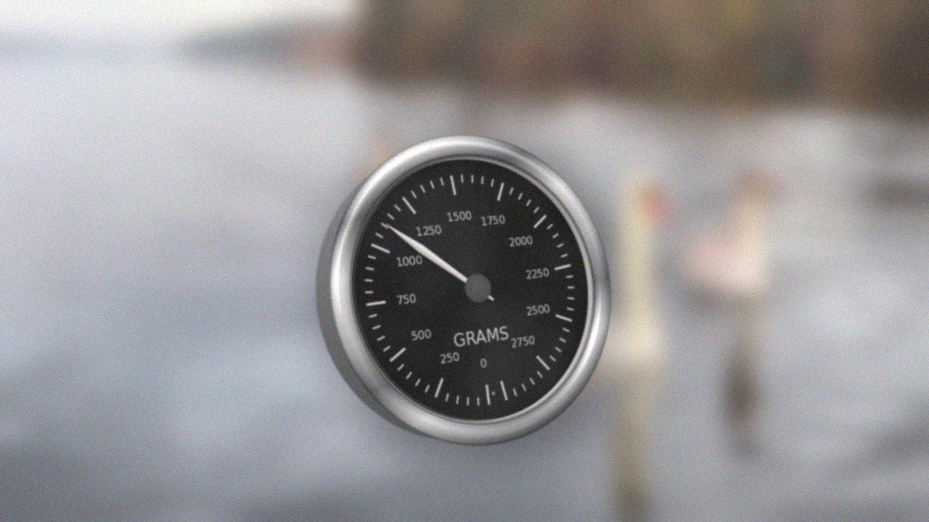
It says 1100
